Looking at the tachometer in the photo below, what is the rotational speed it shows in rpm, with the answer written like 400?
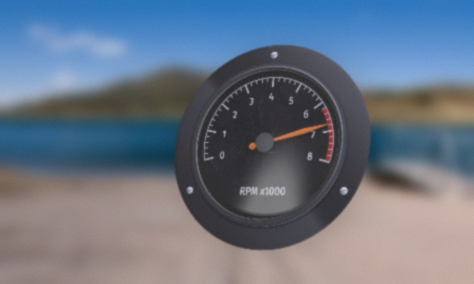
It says 6800
